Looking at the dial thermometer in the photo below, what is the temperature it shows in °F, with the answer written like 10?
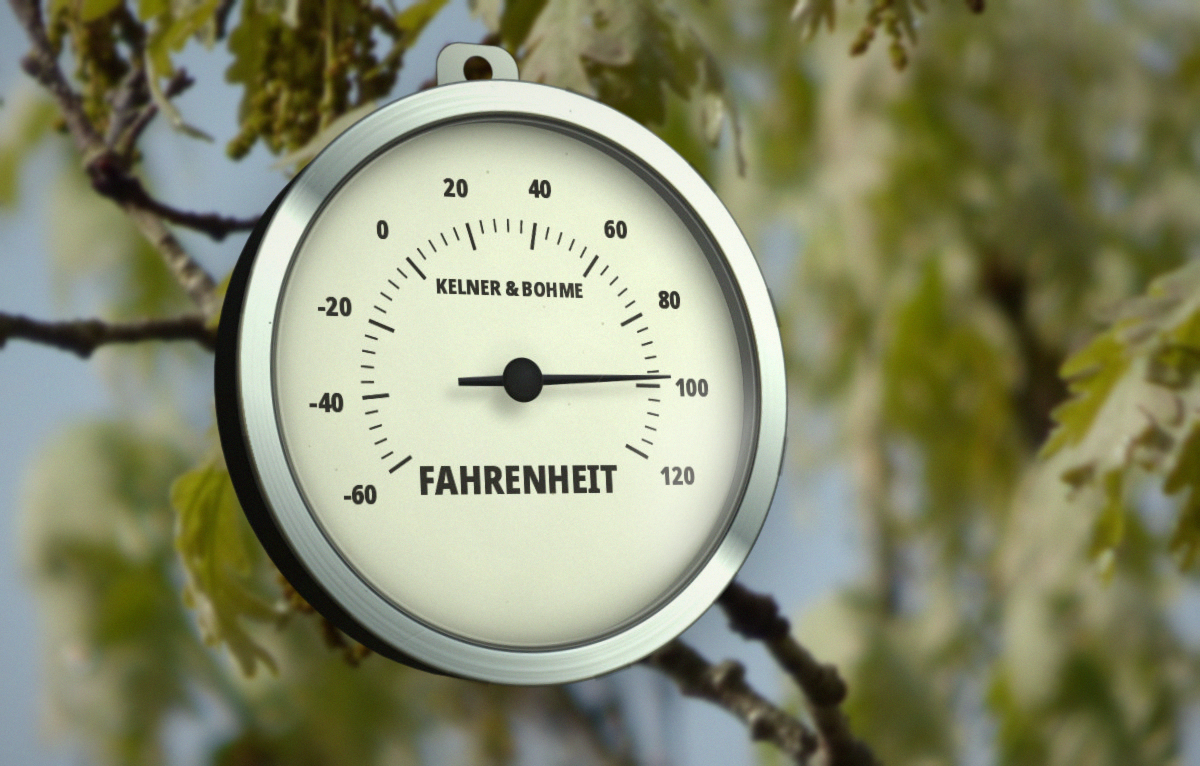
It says 98
